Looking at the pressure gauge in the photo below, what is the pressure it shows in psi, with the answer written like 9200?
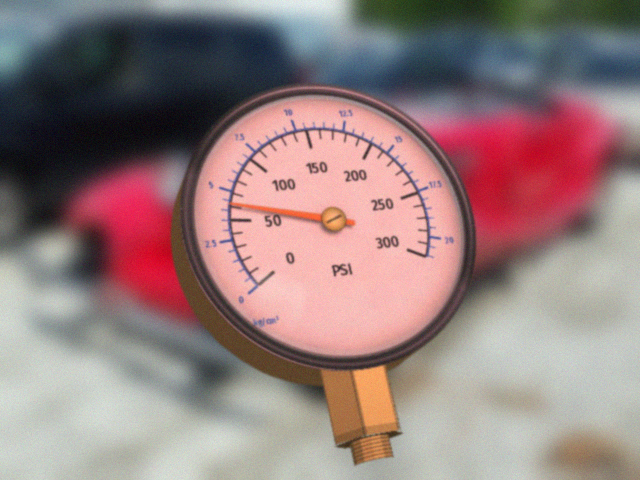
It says 60
